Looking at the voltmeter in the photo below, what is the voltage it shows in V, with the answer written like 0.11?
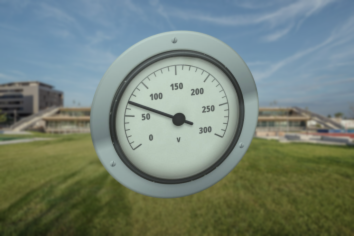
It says 70
